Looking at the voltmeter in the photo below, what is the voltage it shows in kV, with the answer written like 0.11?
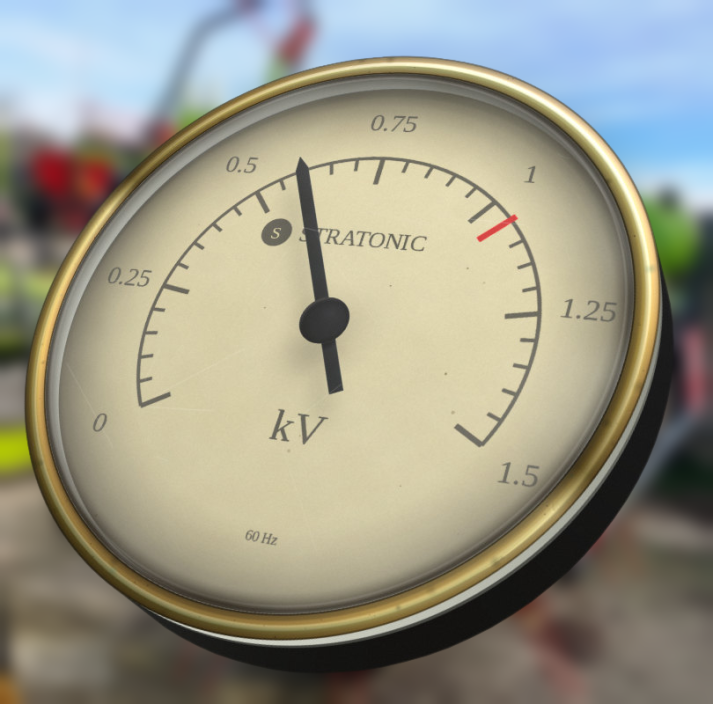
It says 0.6
